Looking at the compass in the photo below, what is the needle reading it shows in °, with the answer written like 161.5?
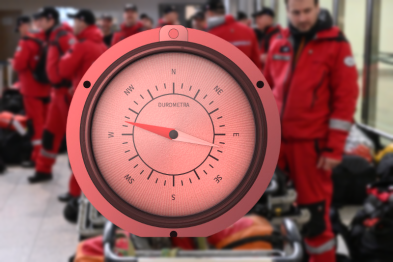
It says 285
